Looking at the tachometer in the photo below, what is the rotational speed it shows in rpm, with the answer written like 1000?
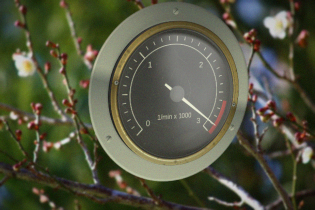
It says 2900
